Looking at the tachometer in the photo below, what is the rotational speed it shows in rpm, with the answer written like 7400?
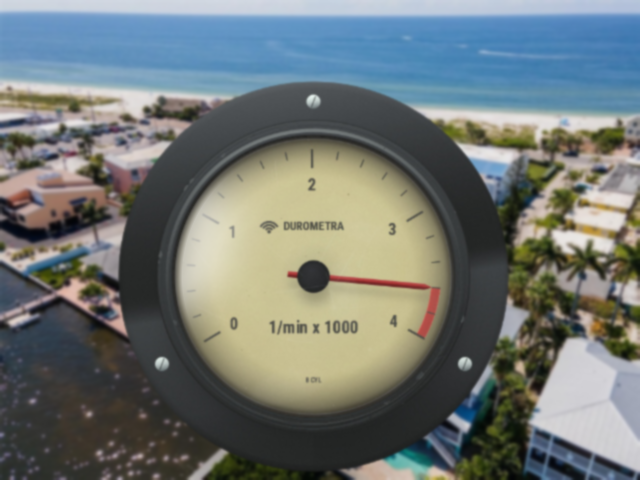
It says 3600
